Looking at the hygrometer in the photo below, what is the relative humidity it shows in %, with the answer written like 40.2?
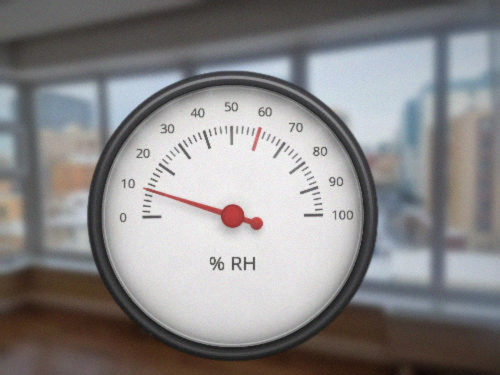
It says 10
